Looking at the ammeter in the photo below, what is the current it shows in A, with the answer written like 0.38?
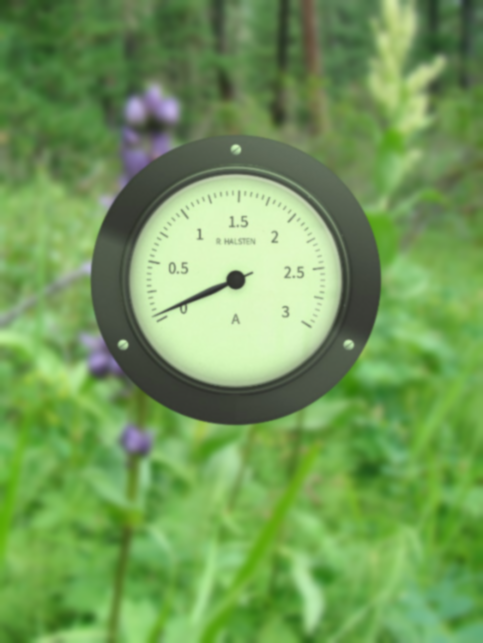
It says 0.05
